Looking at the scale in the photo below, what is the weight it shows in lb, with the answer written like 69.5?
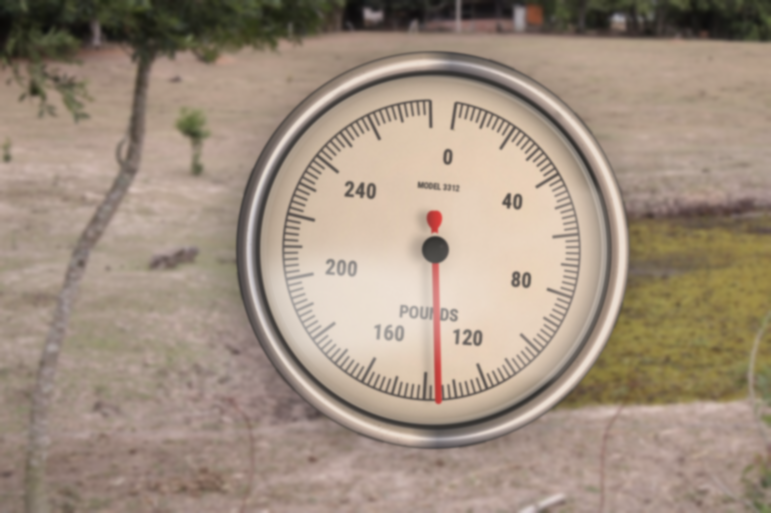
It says 136
